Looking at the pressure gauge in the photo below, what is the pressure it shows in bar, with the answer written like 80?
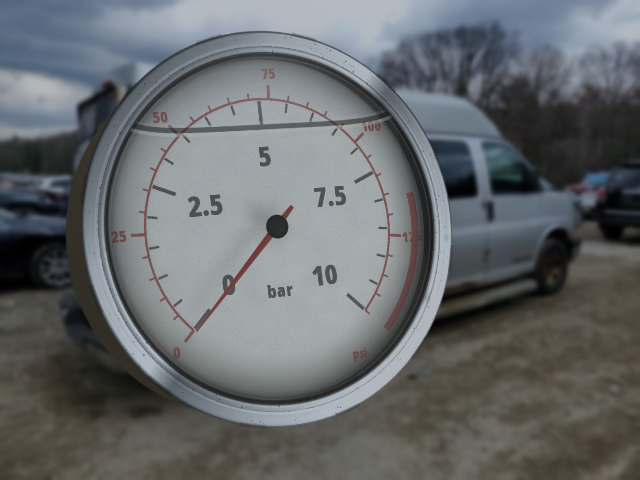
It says 0
